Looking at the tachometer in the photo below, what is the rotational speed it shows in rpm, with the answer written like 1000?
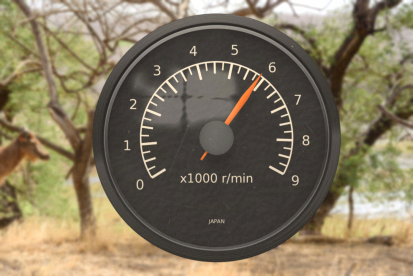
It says 5875
